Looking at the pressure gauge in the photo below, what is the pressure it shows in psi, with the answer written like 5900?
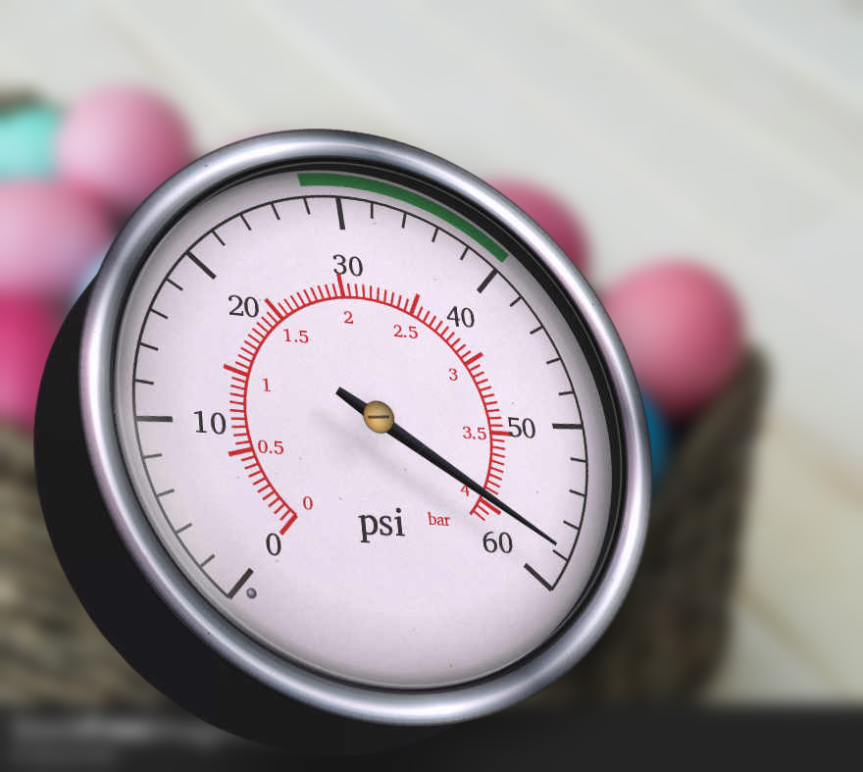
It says 58
